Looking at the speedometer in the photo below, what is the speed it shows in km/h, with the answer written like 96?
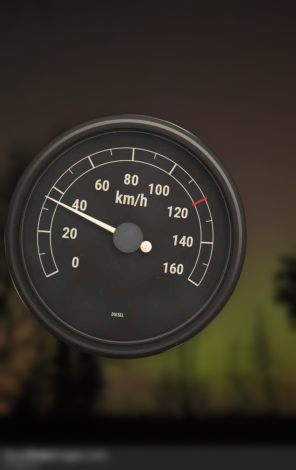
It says 35
